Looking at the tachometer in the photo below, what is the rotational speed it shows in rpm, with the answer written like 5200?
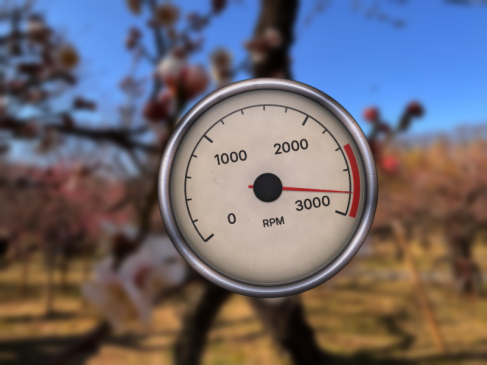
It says 2800
